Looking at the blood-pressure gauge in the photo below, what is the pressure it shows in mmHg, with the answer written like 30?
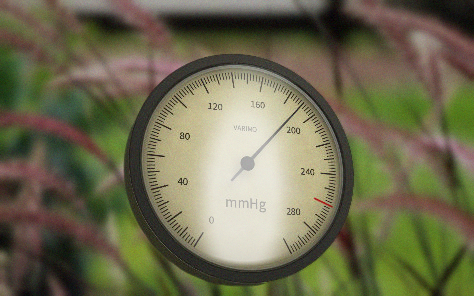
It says 190
